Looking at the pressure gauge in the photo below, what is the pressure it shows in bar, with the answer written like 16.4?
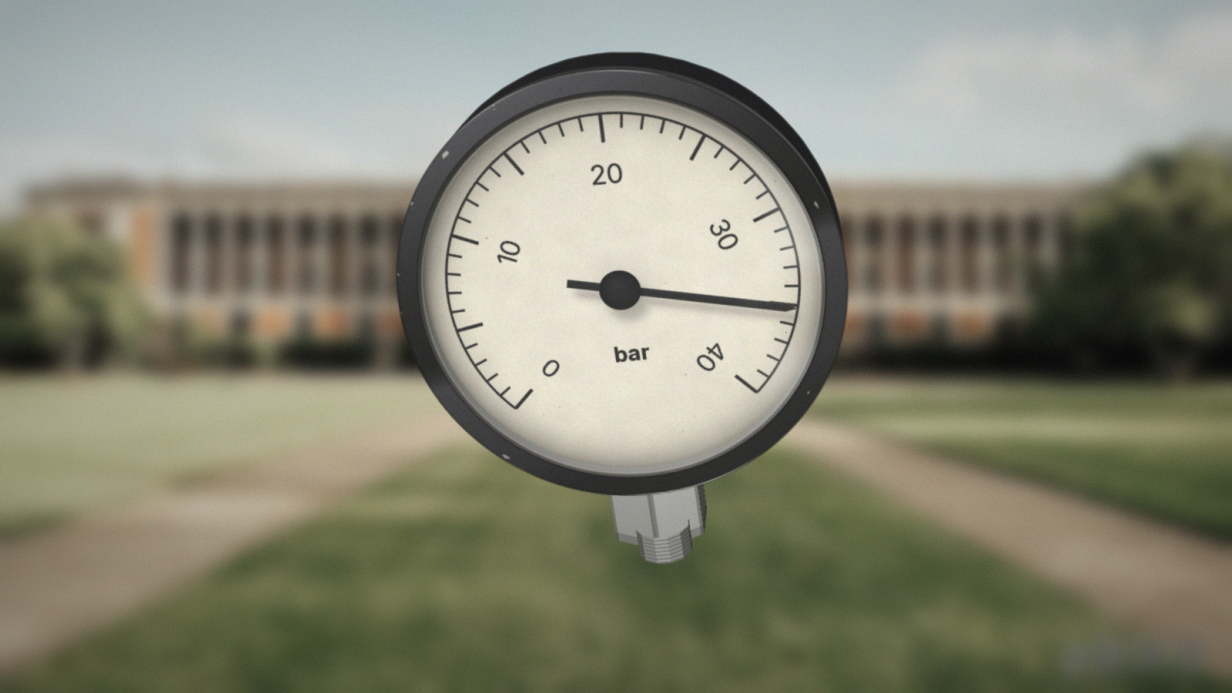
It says 35
